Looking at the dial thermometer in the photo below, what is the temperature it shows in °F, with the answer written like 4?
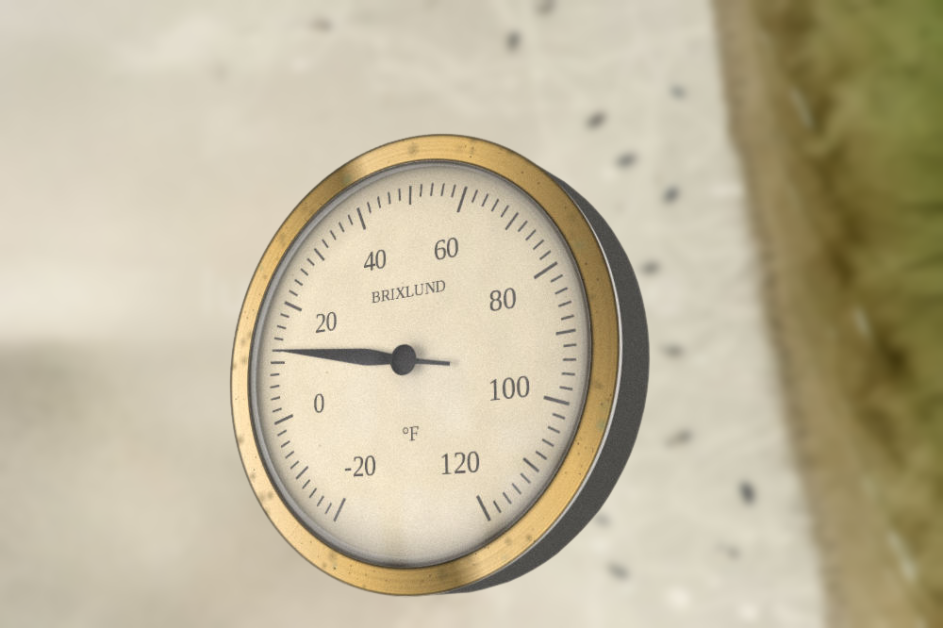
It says 12
